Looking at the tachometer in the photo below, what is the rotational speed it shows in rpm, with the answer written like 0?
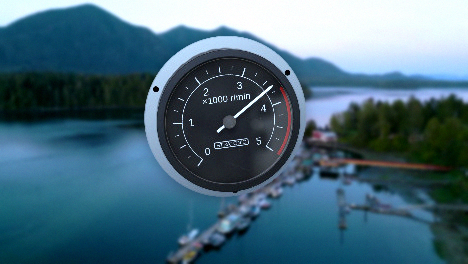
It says 3625
